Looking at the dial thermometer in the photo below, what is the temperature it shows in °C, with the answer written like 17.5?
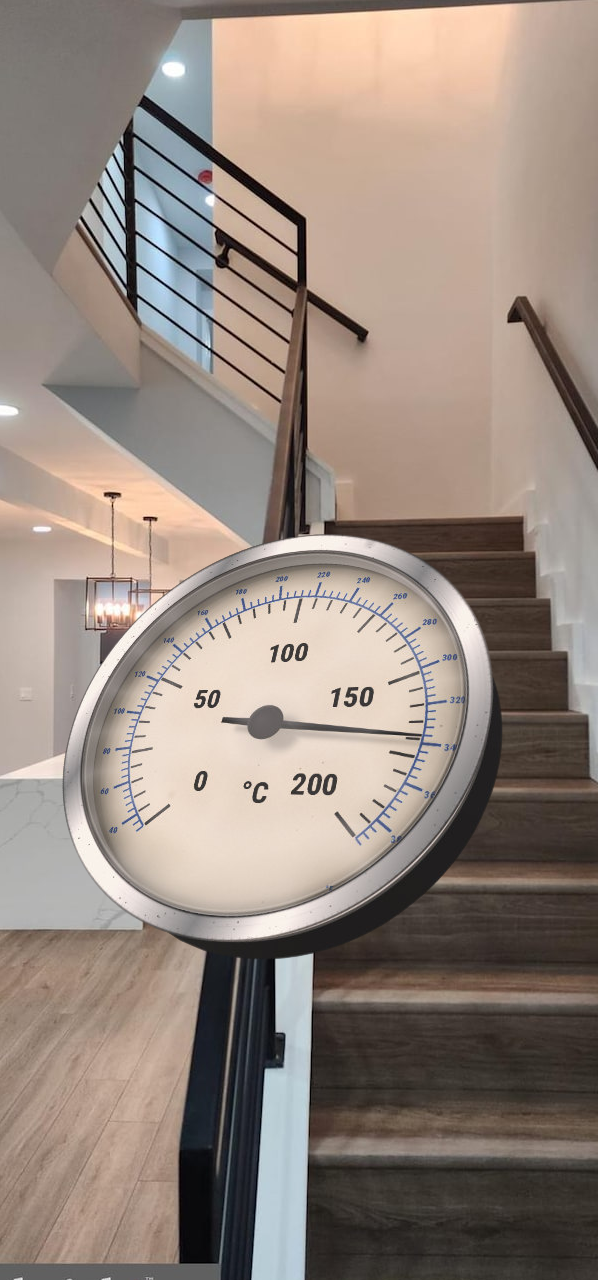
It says 170
